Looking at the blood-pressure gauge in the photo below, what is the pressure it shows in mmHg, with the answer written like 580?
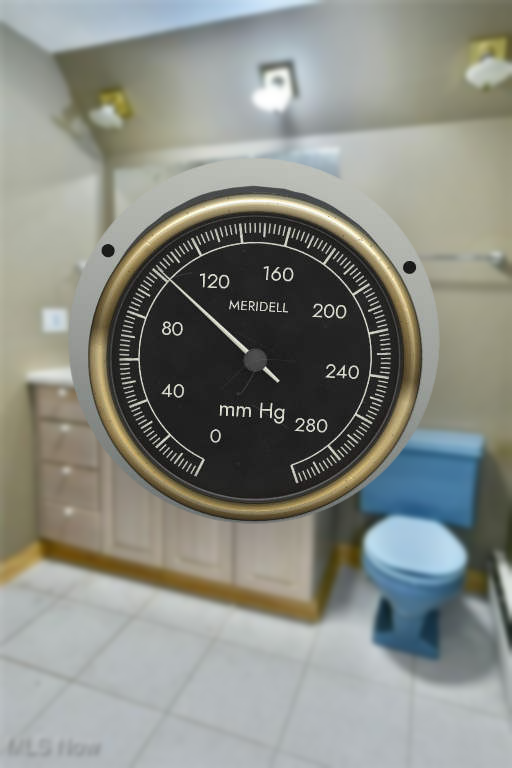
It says 102
